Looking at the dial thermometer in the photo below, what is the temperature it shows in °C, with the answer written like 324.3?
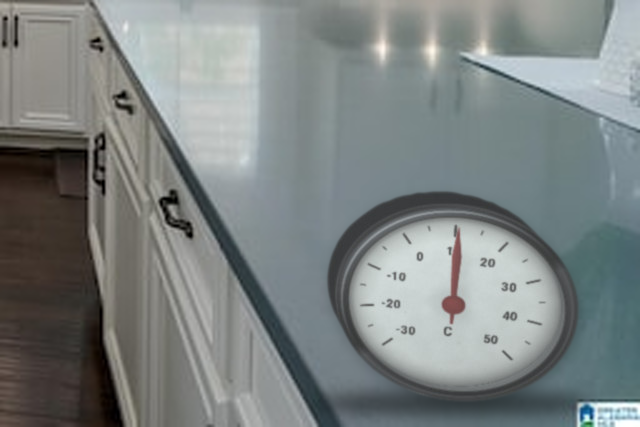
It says 10
